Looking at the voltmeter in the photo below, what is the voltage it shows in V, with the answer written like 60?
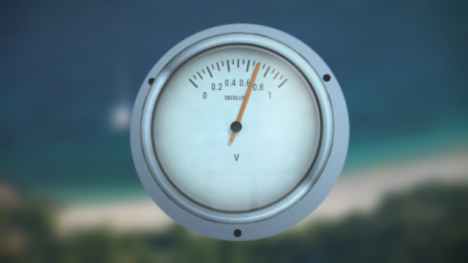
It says 0.7
